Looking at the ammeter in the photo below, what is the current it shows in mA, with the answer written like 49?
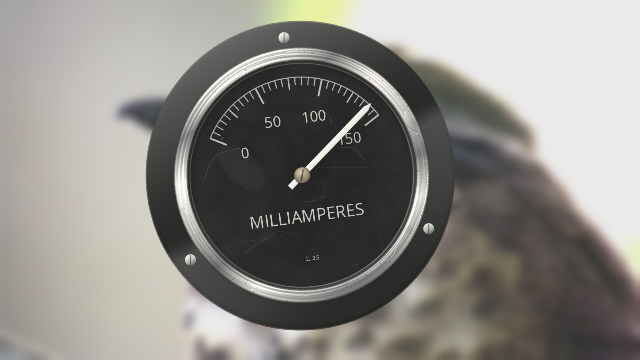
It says 140
